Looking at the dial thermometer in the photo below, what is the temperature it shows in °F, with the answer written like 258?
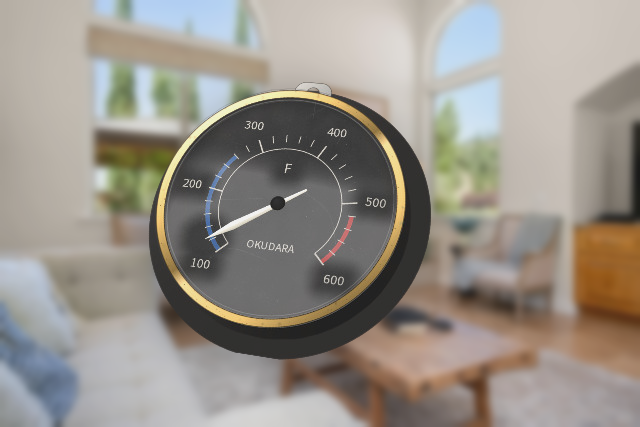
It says 120
